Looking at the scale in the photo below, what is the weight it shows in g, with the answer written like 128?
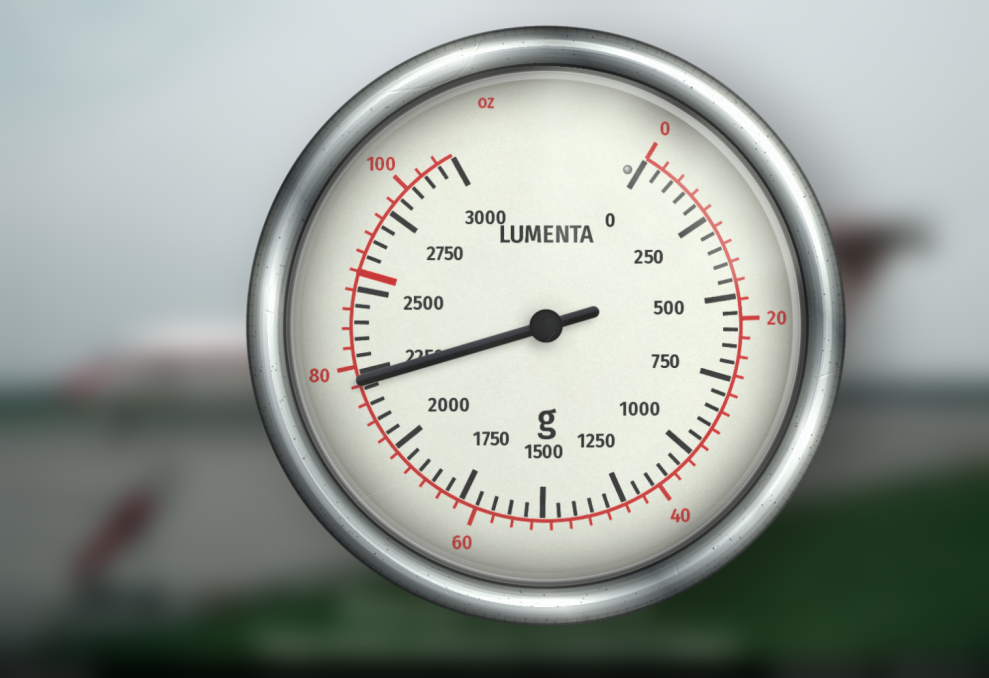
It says 2225
